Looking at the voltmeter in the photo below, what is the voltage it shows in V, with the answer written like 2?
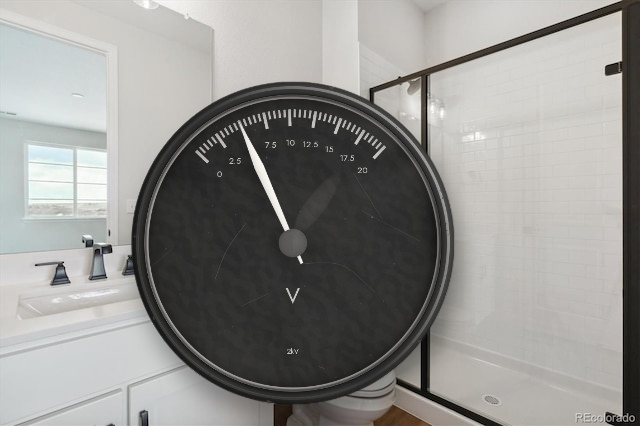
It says 5
